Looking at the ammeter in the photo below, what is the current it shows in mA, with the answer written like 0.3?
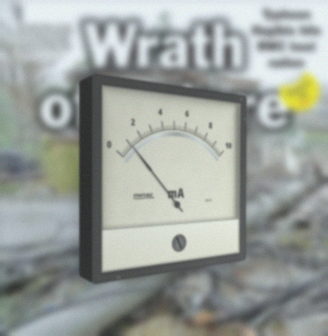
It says 1
